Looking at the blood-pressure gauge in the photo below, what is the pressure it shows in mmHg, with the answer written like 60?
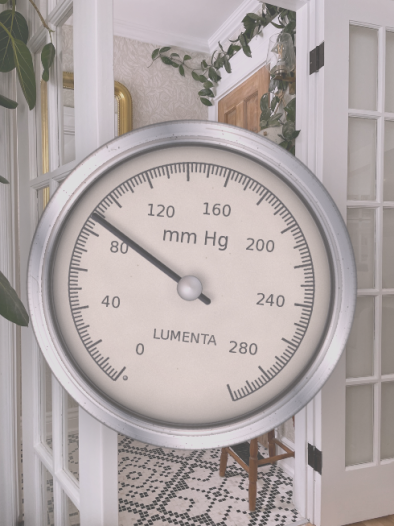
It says 88
